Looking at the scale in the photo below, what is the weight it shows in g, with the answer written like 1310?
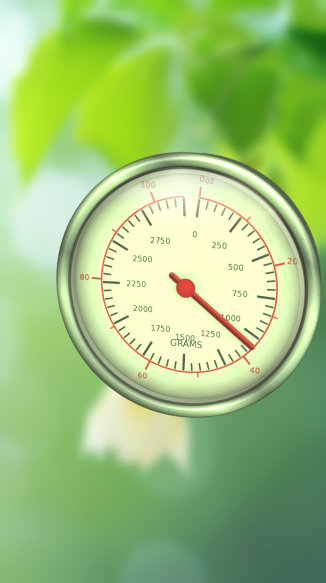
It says 1050
